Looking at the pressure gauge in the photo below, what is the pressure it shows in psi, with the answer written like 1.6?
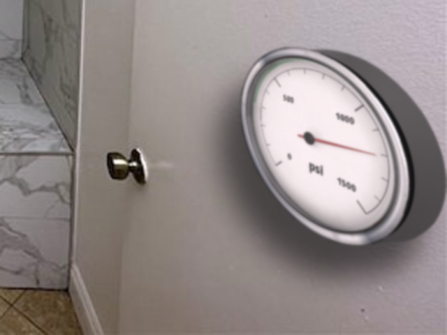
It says 1200
